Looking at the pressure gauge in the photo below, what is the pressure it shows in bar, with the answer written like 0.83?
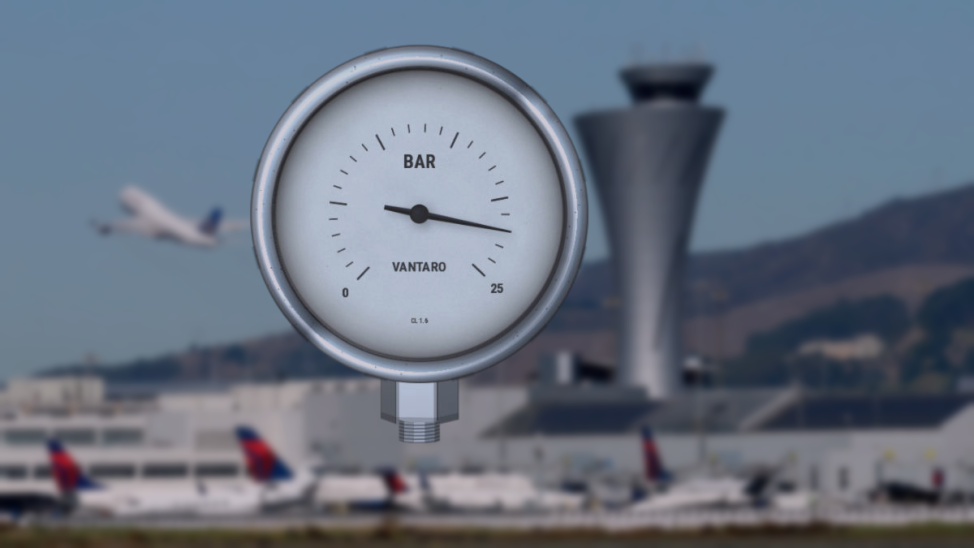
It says 22
